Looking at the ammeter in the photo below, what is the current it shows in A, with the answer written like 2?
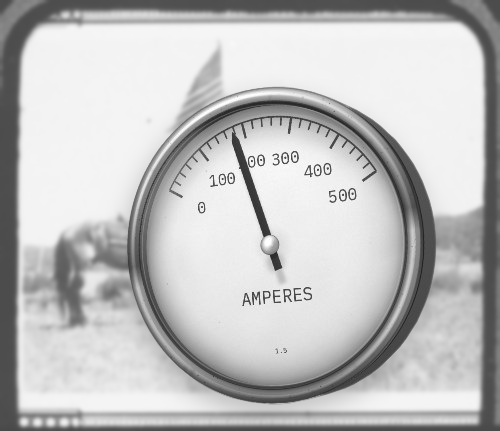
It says 180
